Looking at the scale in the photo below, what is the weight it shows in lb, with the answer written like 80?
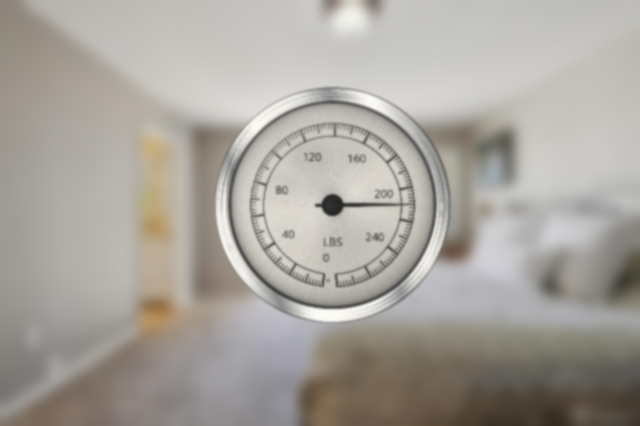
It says 210
